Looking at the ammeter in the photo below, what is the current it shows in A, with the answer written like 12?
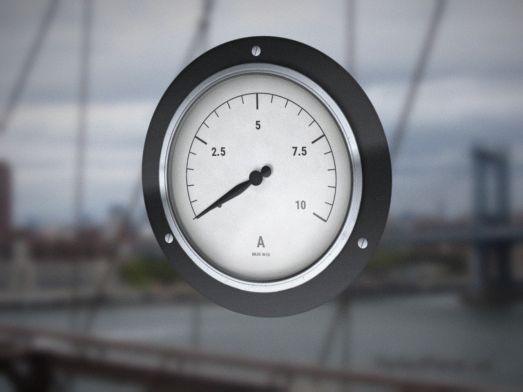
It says 0
